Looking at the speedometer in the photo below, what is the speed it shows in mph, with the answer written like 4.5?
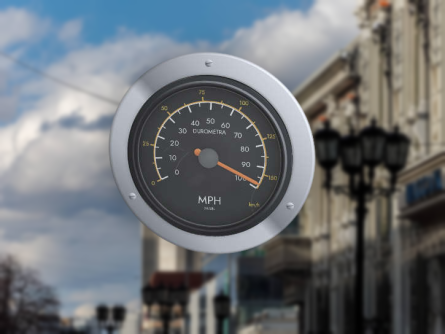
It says 97.5
